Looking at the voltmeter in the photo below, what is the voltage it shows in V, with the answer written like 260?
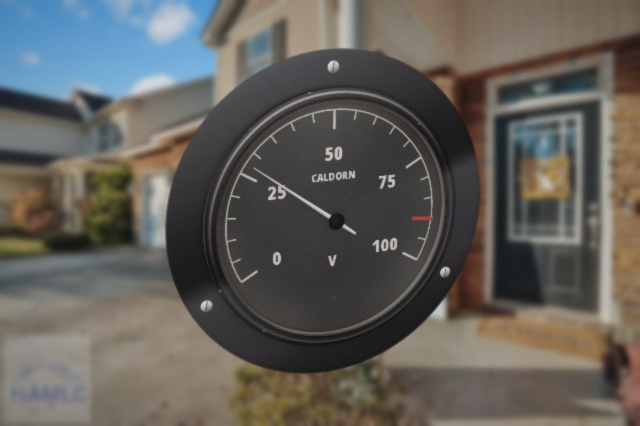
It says 27.5
